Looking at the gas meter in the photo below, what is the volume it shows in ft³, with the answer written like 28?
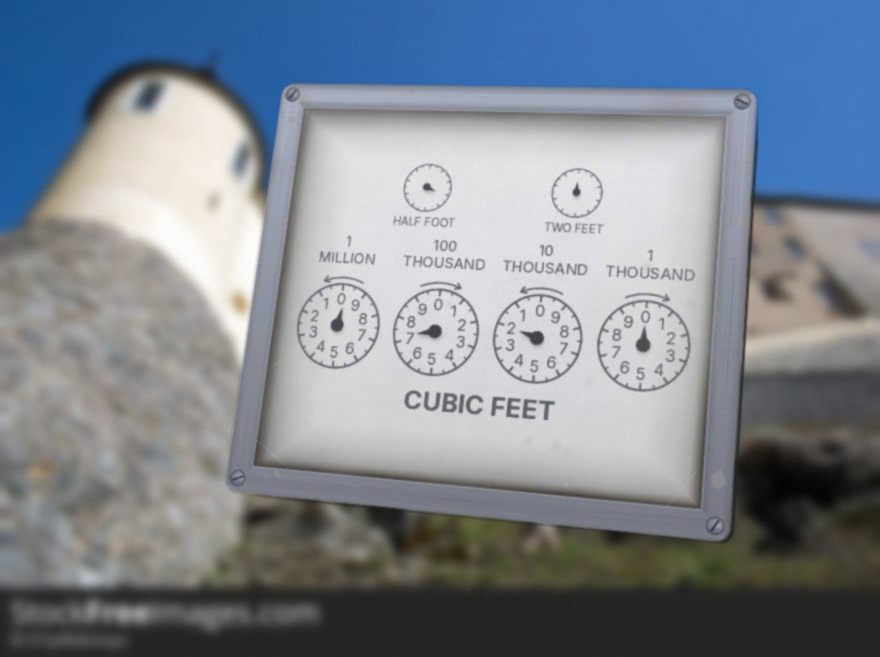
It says 972000
